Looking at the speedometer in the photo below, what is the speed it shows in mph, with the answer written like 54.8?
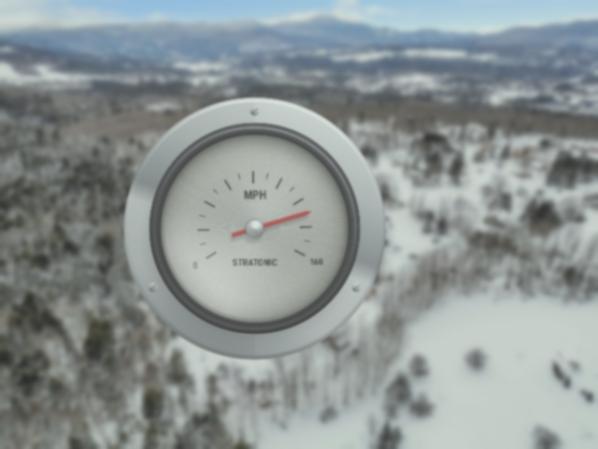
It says 130
